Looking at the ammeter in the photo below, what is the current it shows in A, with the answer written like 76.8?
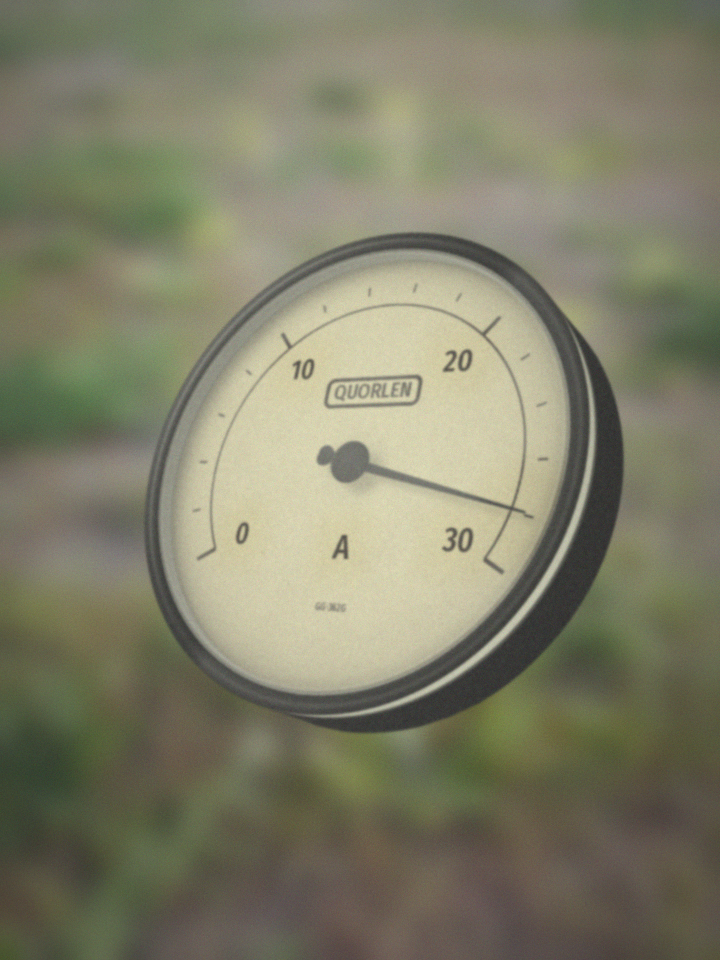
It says 28
